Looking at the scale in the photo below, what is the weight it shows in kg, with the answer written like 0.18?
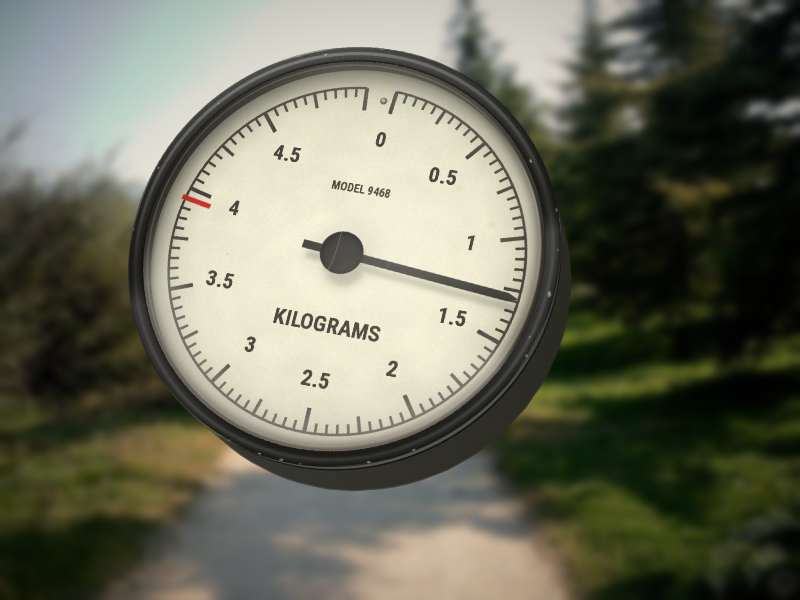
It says 1.3
